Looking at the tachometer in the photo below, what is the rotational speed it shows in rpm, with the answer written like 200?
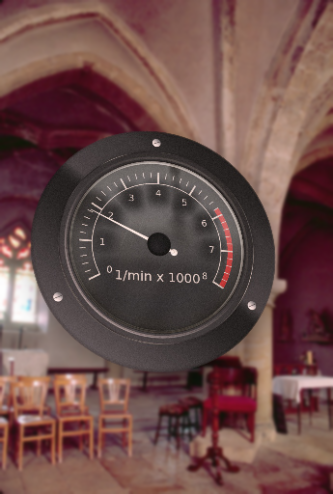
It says 1800
